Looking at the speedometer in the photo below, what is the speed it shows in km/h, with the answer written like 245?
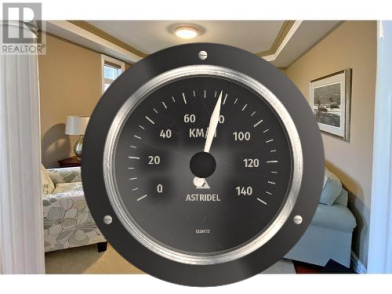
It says 77.5
